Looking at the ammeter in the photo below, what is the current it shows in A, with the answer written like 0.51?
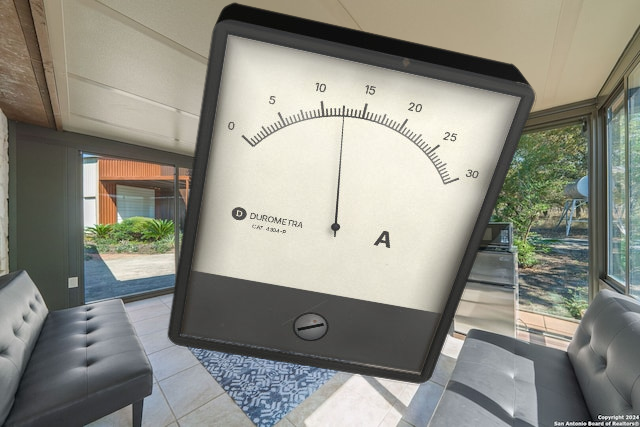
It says 12.5
